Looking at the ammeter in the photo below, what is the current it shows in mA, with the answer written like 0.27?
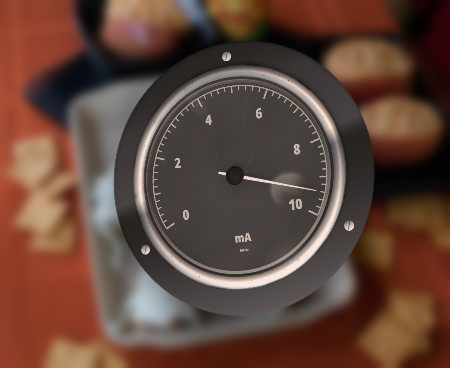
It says 9.4
